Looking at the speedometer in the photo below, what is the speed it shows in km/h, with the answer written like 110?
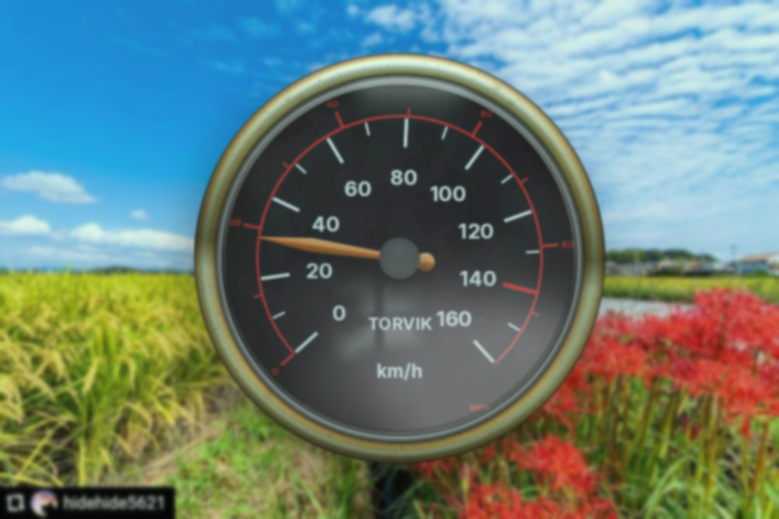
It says 30
